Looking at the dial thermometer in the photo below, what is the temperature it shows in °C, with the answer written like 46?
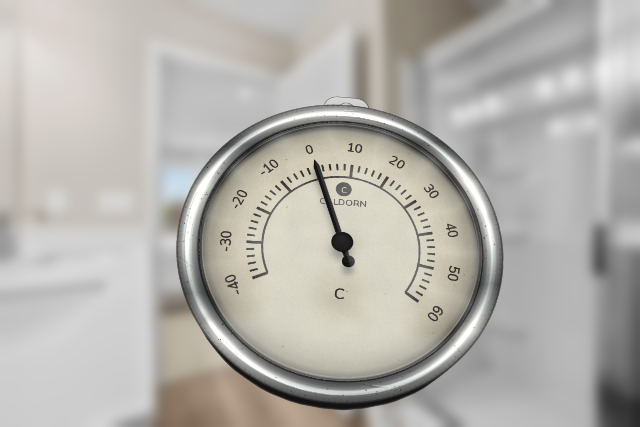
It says 0
